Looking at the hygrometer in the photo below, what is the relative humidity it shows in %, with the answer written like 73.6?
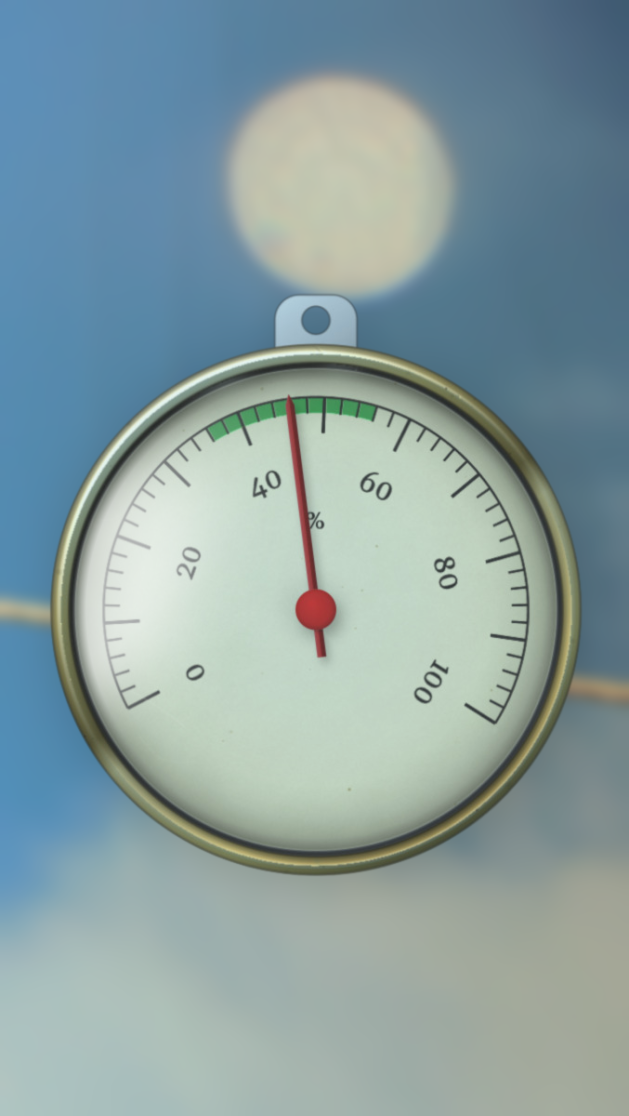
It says 46
